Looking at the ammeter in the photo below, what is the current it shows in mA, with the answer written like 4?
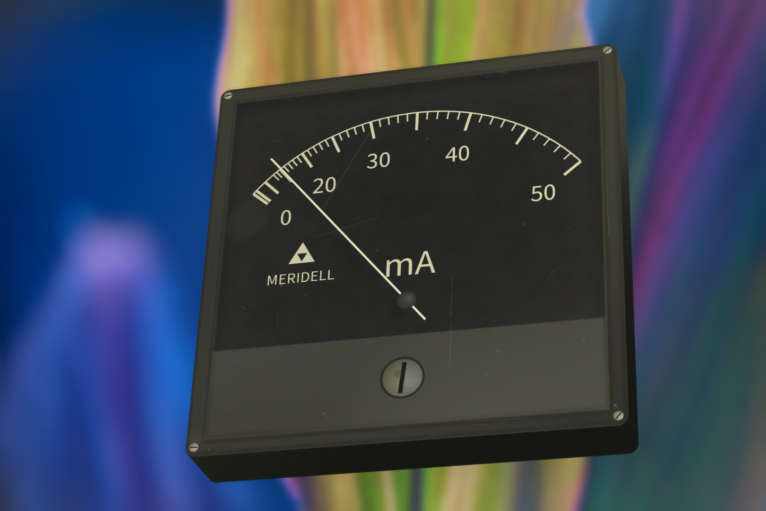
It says 15
